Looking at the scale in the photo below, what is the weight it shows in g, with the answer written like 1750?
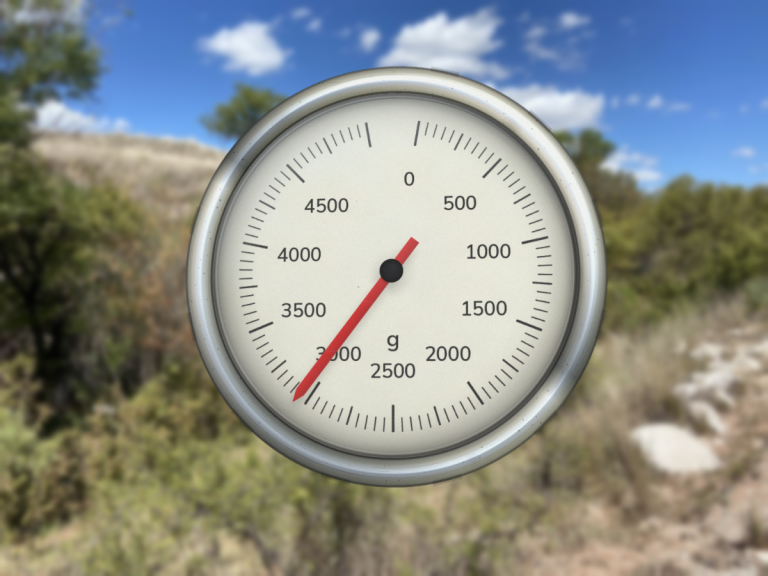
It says 3050
